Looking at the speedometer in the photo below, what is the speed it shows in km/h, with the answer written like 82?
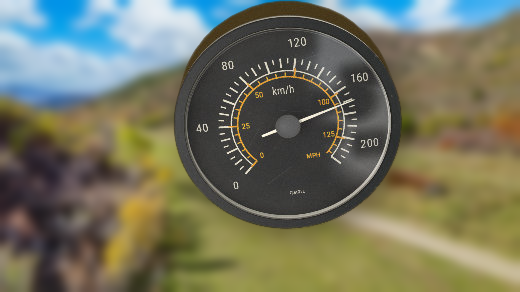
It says 170
